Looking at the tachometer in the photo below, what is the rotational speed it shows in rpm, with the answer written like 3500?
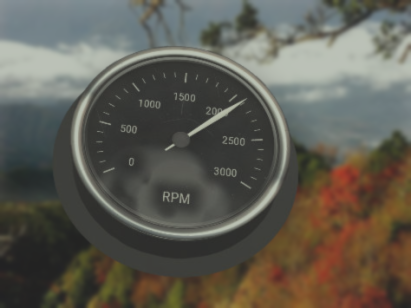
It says 2100
